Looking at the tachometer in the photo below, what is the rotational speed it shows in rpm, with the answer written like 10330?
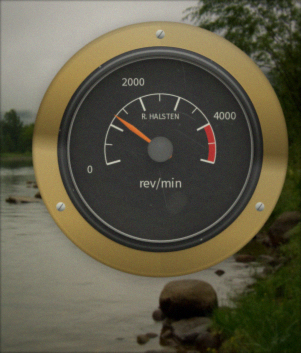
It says 1250
